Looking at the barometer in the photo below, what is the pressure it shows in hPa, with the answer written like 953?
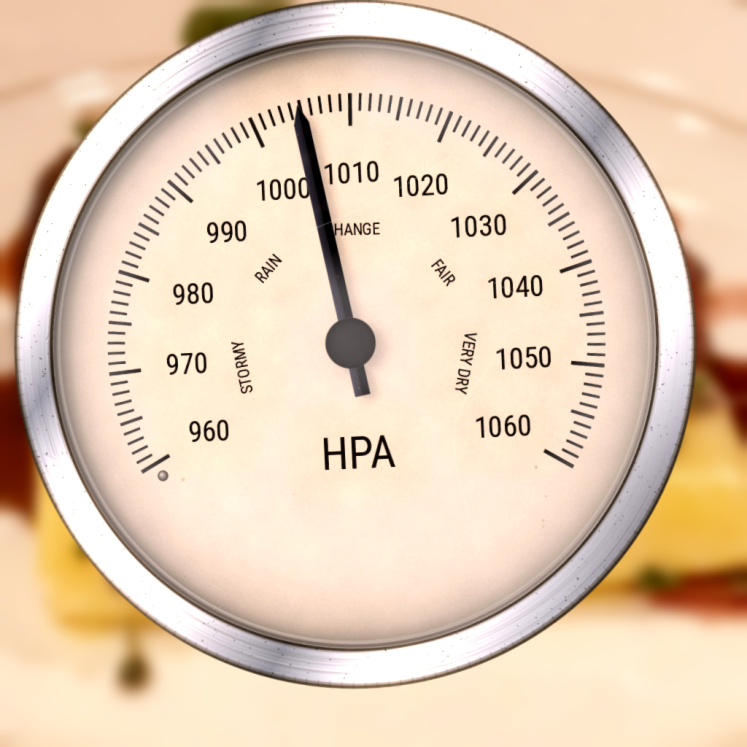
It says 1005
